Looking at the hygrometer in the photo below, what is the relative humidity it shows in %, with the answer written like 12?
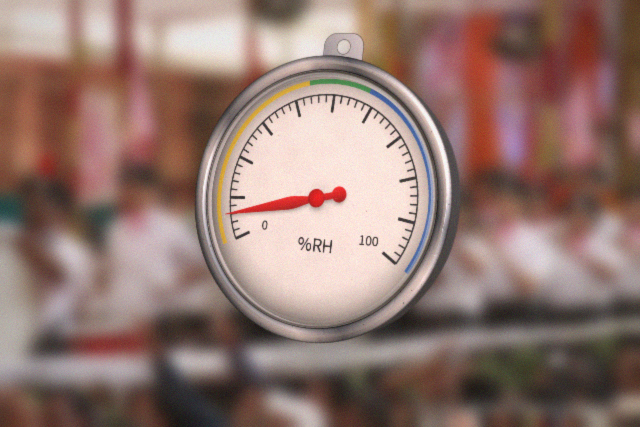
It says 6
